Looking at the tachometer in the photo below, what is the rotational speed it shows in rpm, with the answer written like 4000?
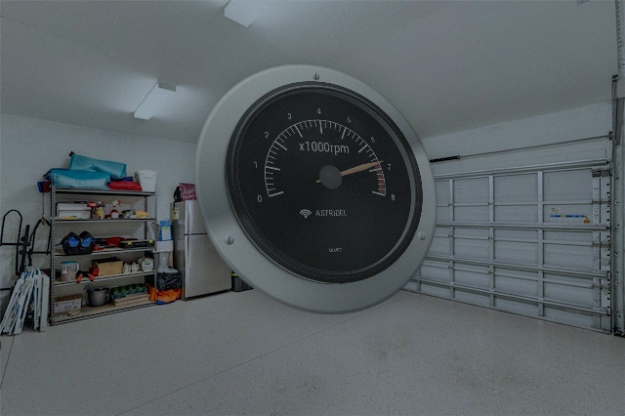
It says 6800
